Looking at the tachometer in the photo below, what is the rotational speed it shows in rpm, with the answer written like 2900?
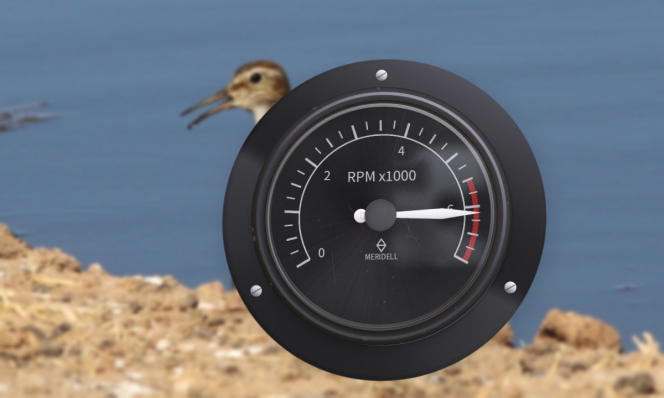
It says 6125
